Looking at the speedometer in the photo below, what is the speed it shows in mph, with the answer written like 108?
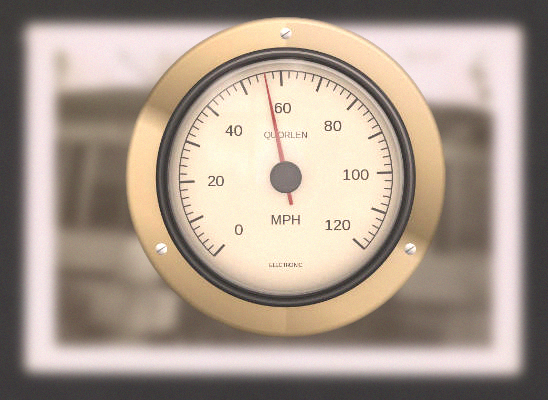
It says 56
